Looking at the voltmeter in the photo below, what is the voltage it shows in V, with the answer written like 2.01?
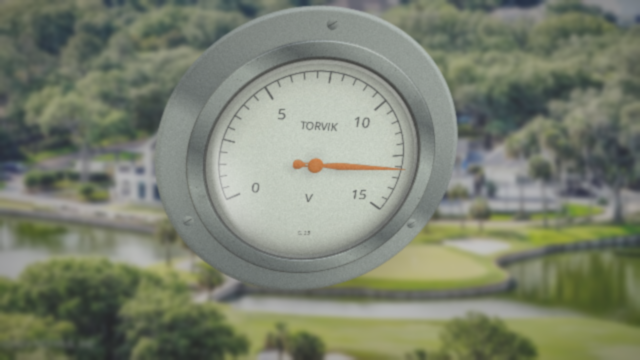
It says 13
